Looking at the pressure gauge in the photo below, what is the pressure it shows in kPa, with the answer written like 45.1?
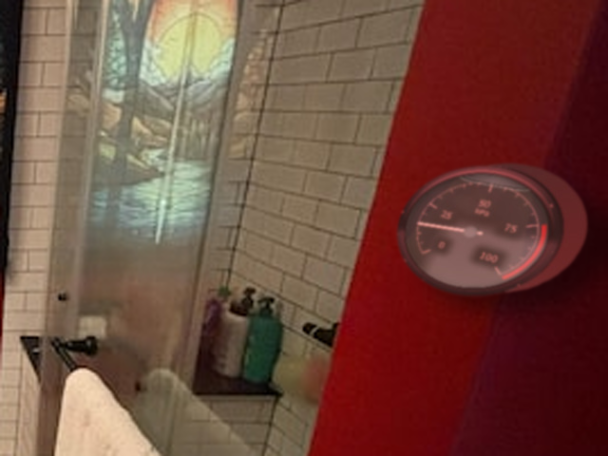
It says 15
